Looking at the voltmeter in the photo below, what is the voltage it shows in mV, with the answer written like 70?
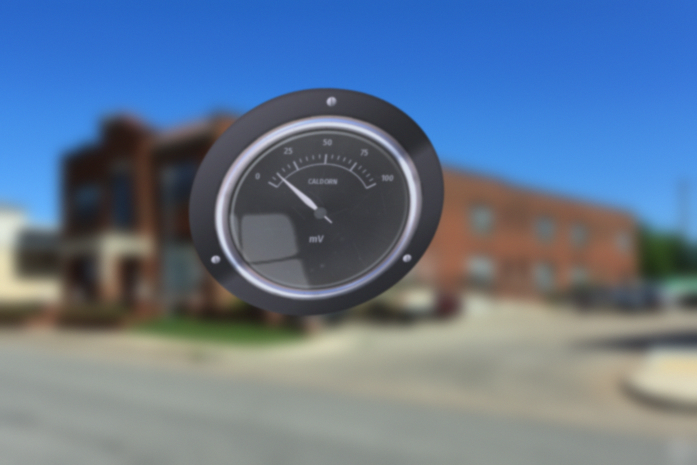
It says 10
